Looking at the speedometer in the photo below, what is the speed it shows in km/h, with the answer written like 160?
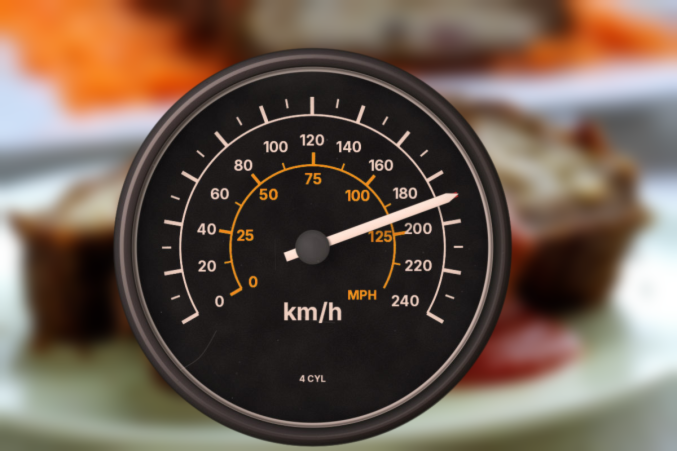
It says 190
